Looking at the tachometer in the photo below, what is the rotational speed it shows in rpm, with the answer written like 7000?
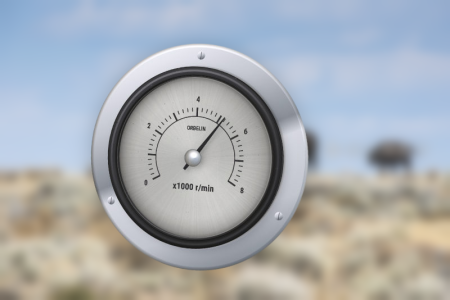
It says 5200
